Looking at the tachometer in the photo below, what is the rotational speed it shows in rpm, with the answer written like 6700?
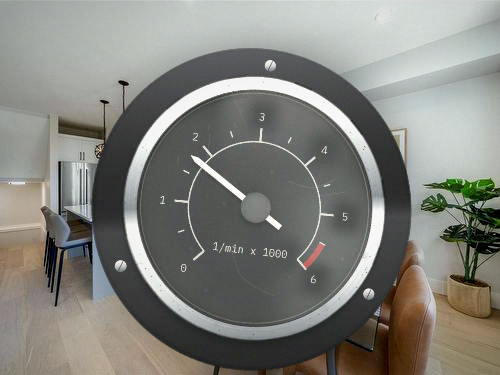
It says 1750
